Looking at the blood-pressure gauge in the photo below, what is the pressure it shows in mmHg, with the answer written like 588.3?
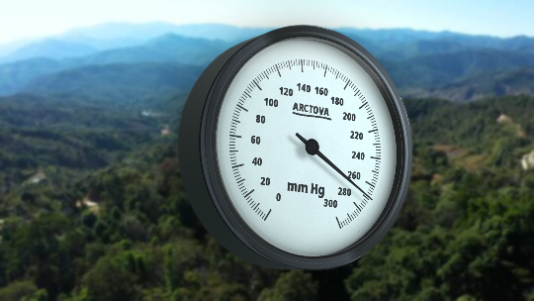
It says 270
